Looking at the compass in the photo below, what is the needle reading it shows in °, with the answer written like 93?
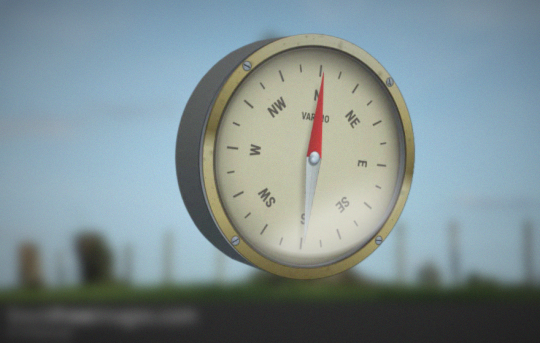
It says 0
